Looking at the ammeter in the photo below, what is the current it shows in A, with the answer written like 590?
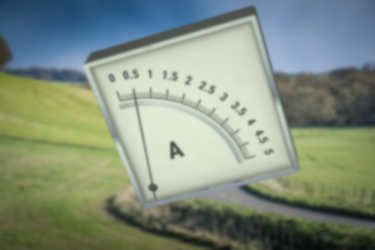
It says 0.5
